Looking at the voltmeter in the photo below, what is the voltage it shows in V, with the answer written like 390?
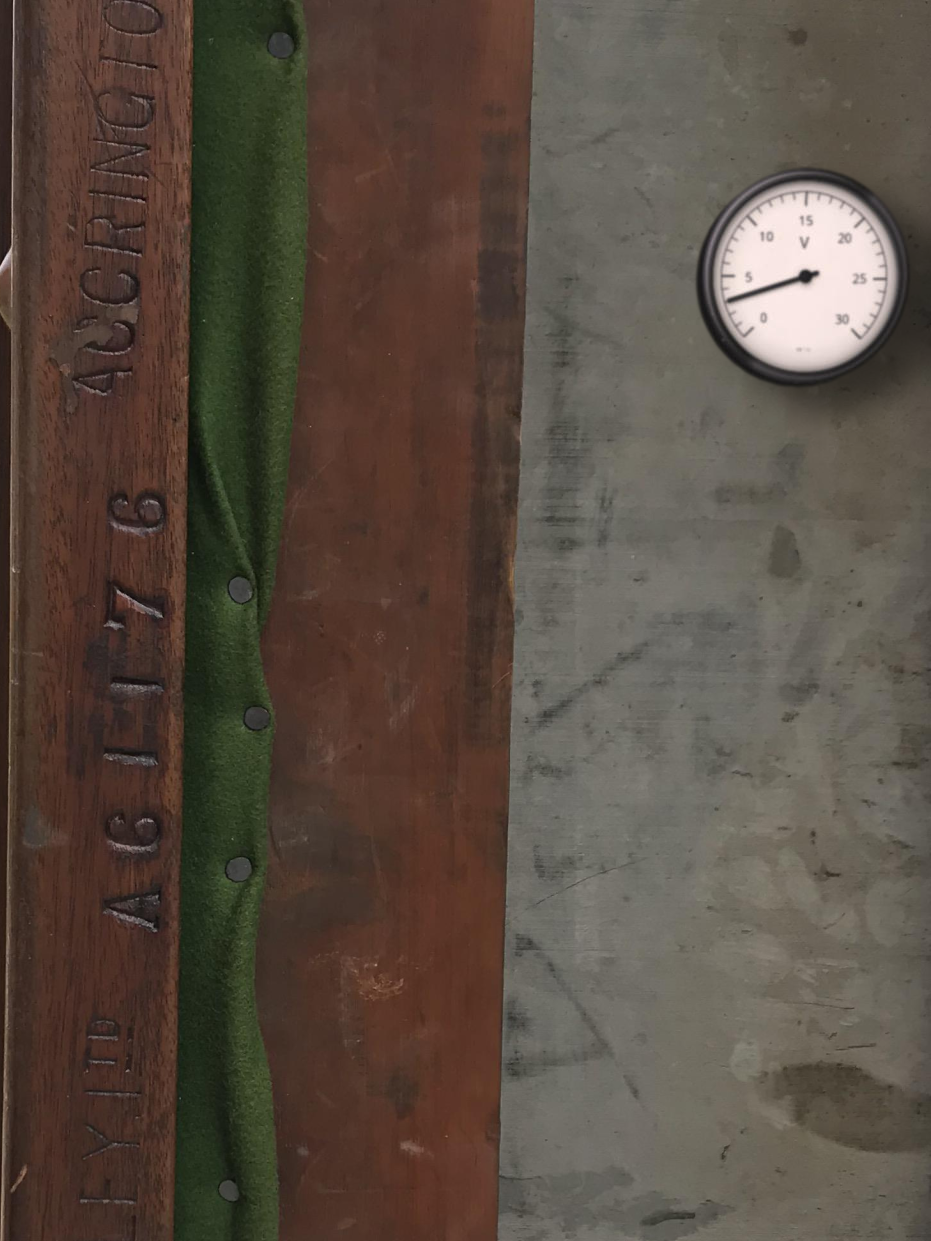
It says 3
